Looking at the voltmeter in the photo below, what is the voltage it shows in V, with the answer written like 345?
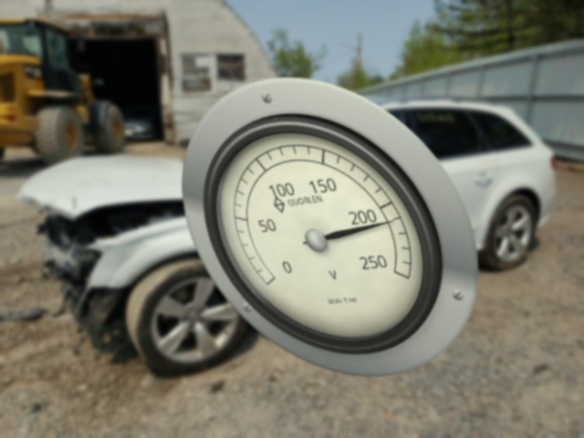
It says 210
